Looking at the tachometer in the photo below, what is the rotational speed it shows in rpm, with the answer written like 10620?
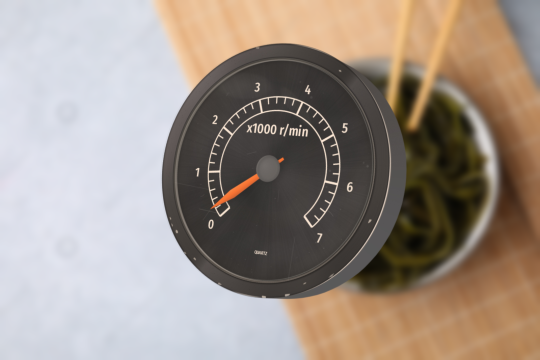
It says 200
